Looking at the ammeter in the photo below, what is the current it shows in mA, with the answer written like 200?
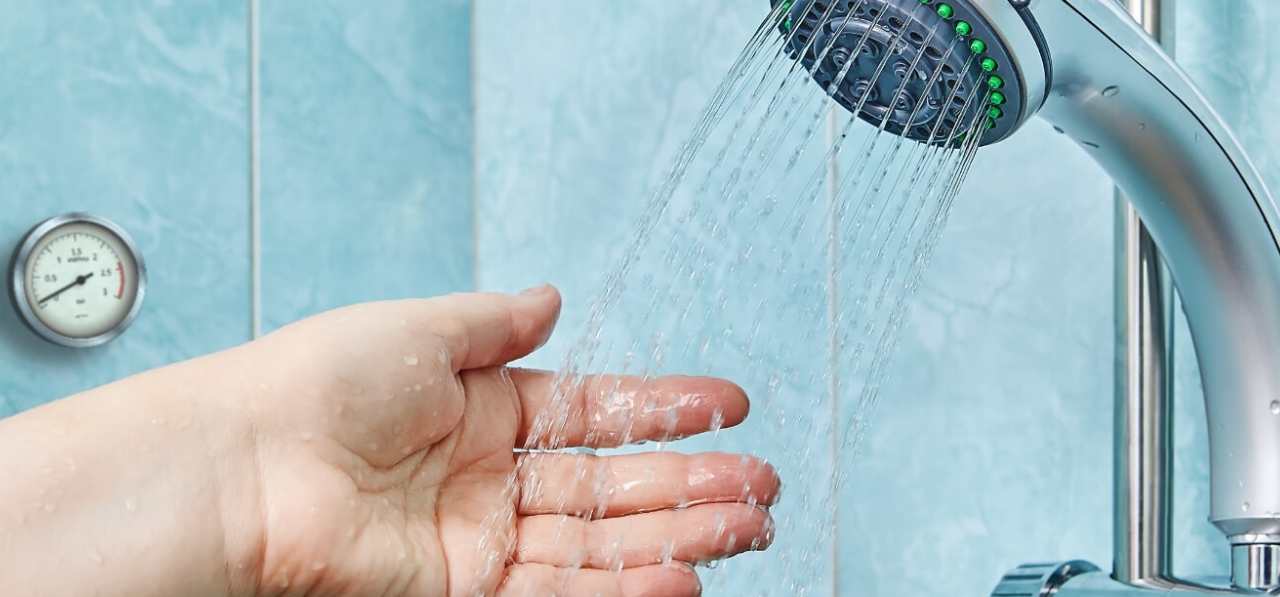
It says 0.1
